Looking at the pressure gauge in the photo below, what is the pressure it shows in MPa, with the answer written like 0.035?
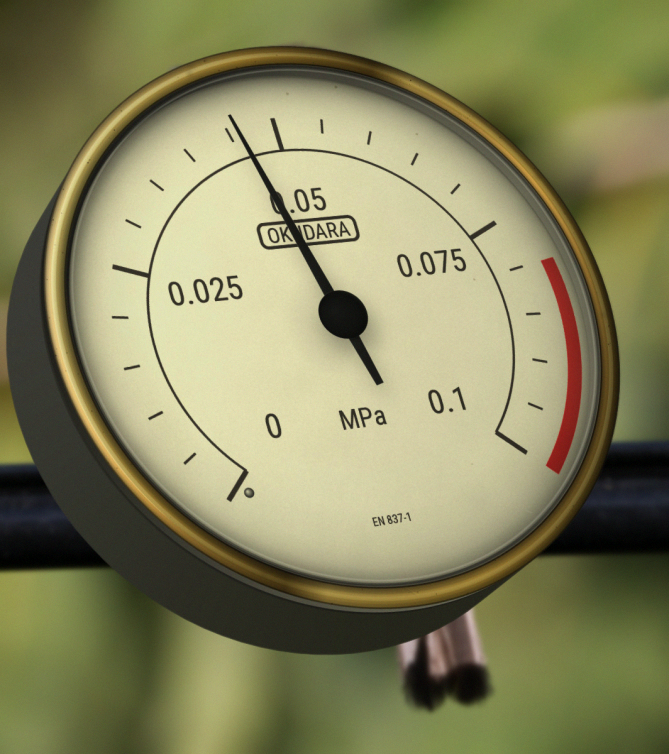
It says 0.045
